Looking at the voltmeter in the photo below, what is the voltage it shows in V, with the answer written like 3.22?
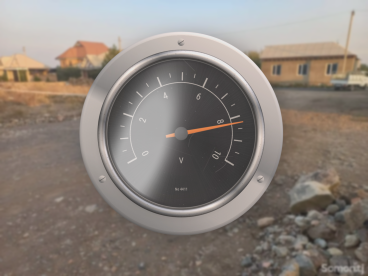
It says 8.25
